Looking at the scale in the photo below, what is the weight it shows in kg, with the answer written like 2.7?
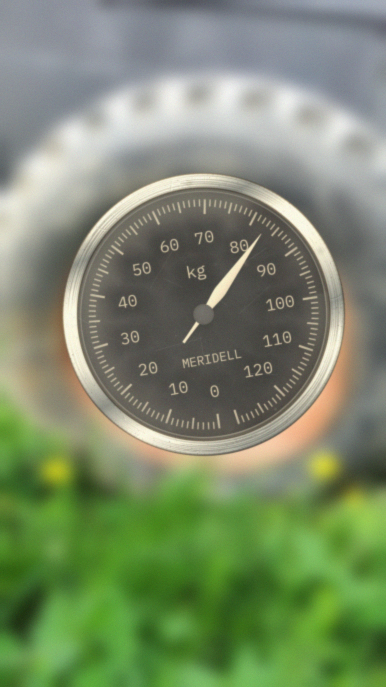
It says 83
